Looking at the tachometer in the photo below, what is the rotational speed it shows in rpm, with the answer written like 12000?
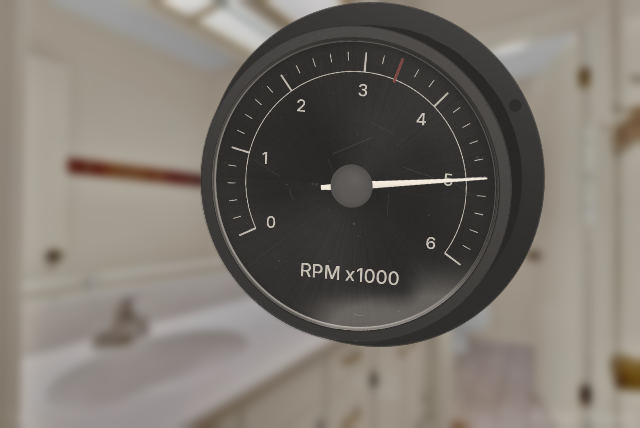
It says 5000
